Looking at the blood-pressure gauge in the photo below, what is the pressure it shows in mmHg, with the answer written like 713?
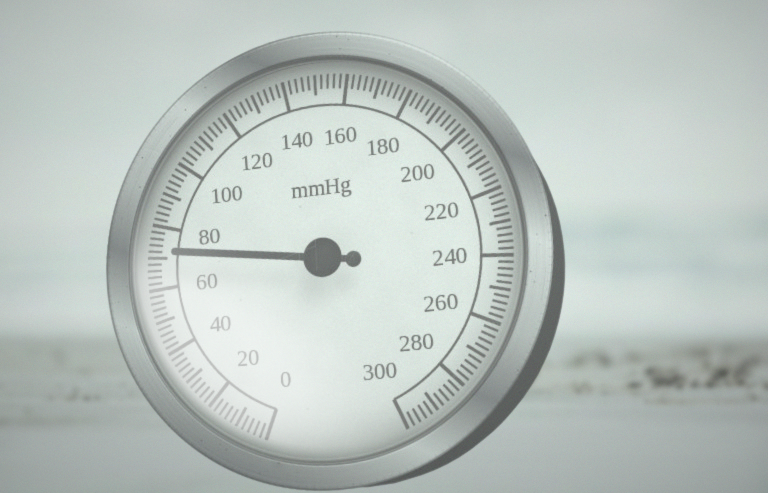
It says 72
